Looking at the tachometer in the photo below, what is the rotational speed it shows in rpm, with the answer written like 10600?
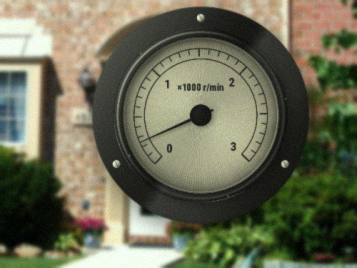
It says 250
